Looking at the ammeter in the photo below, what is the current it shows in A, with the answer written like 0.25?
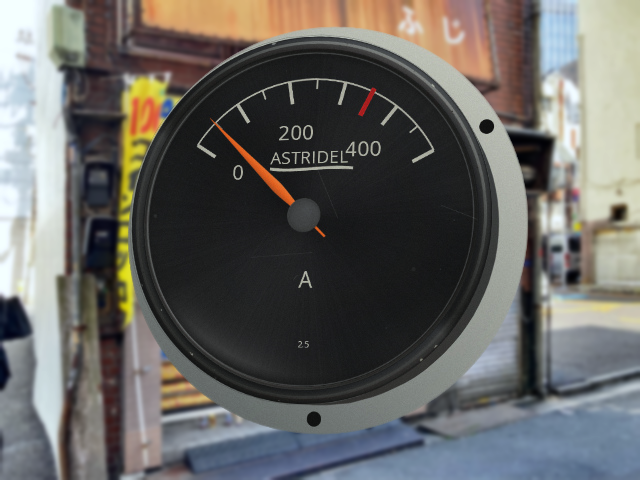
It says 50
